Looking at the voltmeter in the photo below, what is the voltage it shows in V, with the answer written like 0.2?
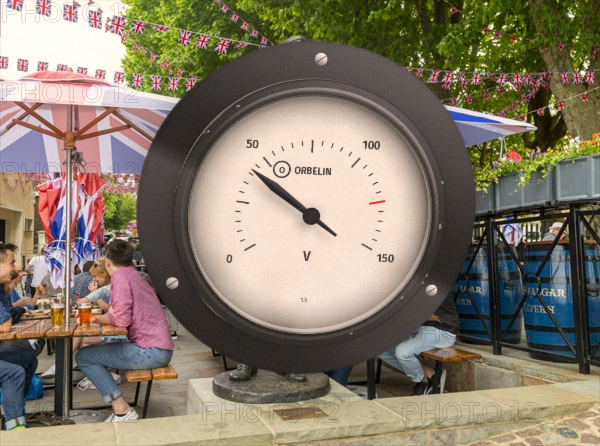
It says 42.5
